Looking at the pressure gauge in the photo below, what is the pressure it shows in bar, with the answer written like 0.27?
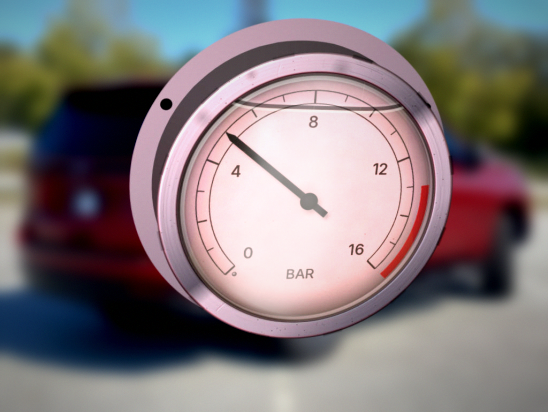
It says 5
